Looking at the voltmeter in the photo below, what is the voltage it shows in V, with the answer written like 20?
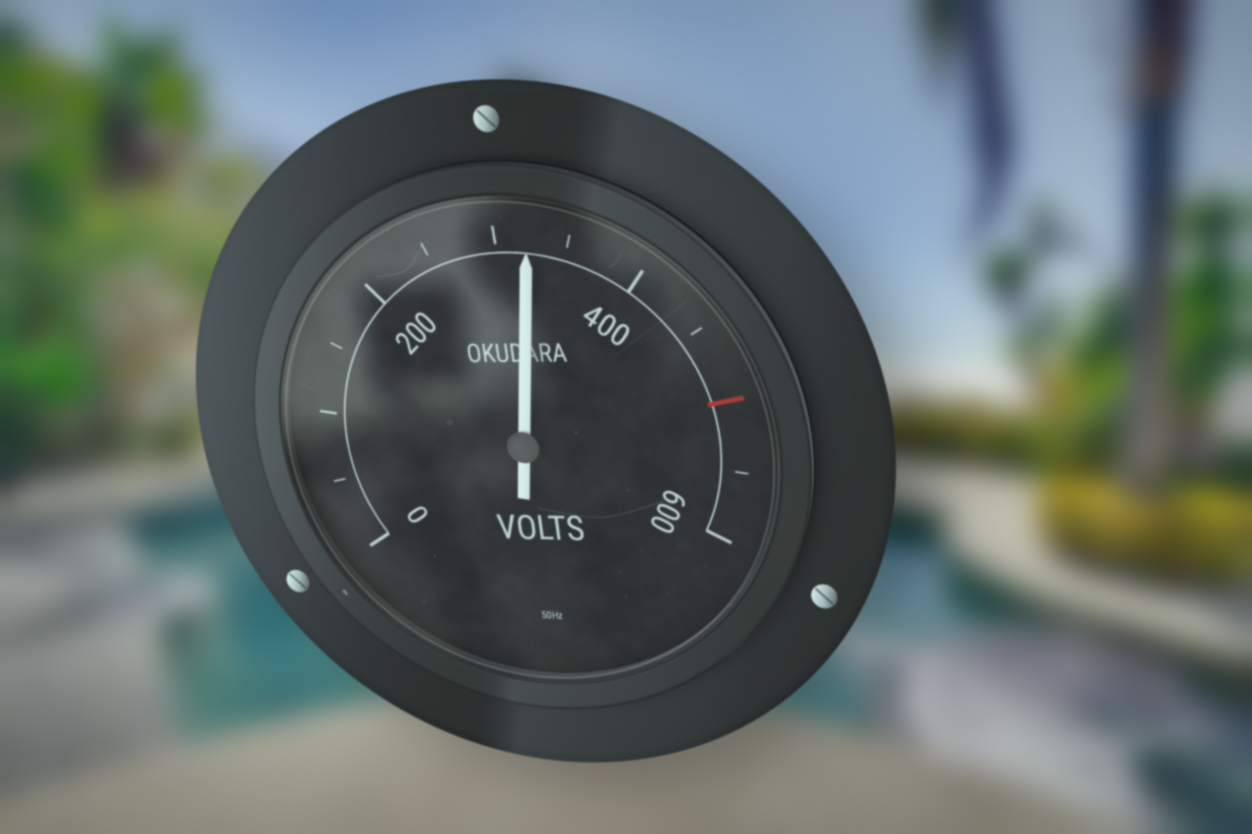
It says 325
